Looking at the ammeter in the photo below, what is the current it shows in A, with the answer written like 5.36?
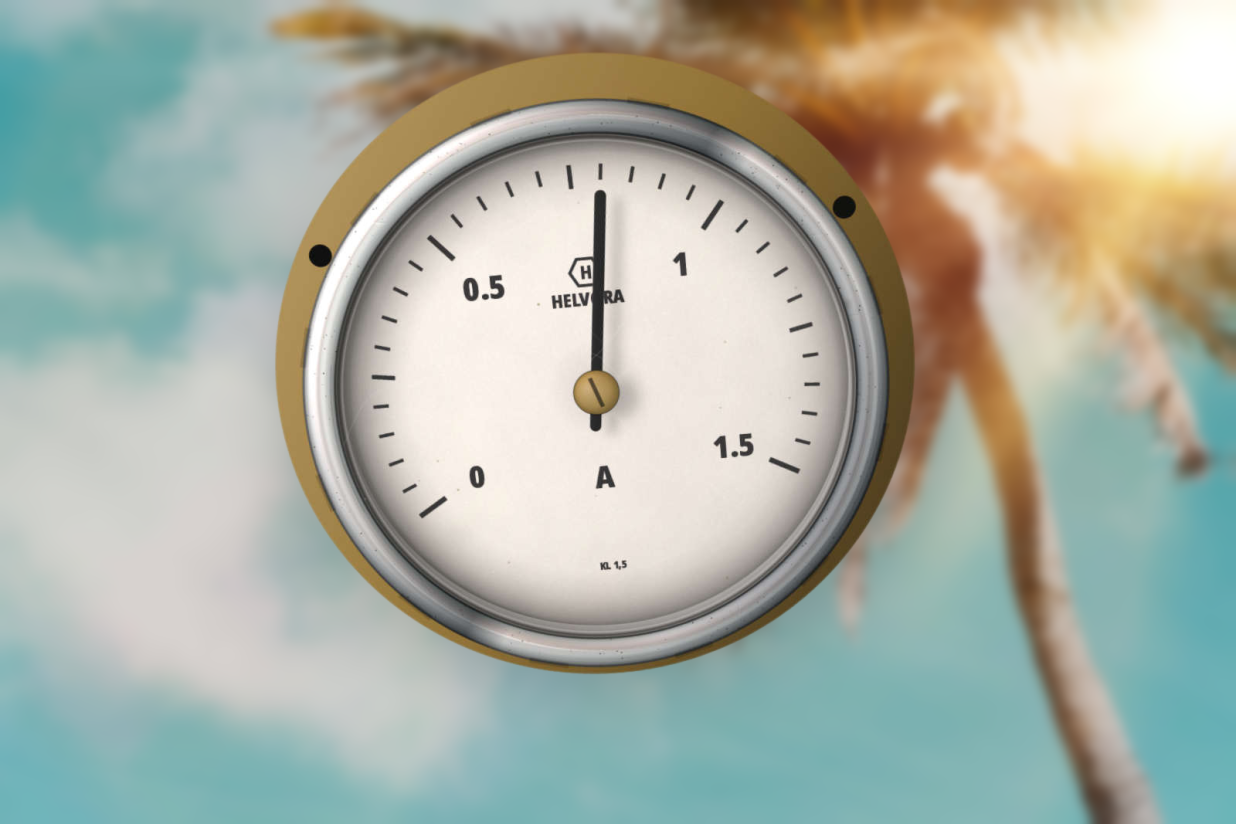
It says 0.8
